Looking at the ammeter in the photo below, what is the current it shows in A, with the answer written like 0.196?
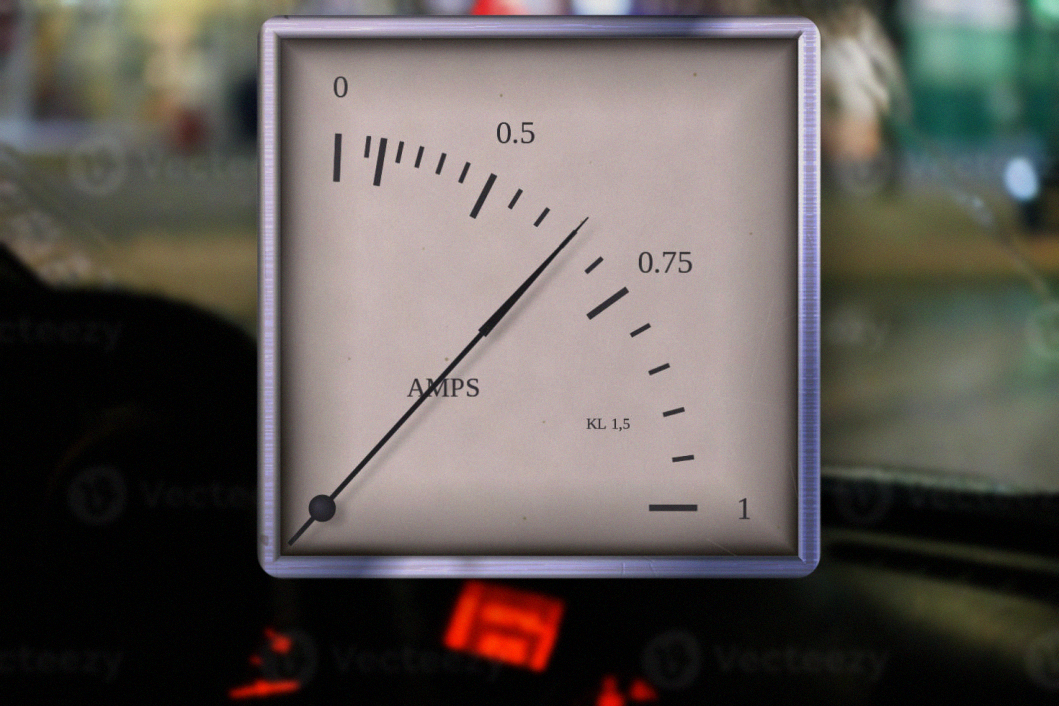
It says 0.65
